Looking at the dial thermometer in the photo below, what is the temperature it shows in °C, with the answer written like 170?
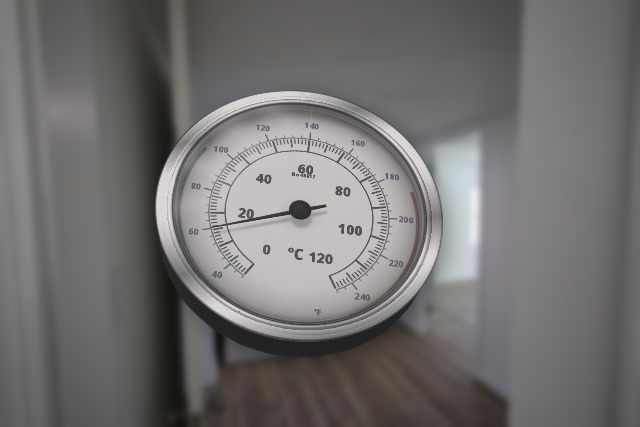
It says 15
